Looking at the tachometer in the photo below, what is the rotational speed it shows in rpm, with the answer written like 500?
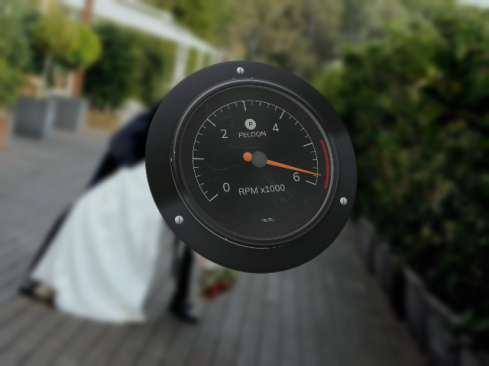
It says 5800
